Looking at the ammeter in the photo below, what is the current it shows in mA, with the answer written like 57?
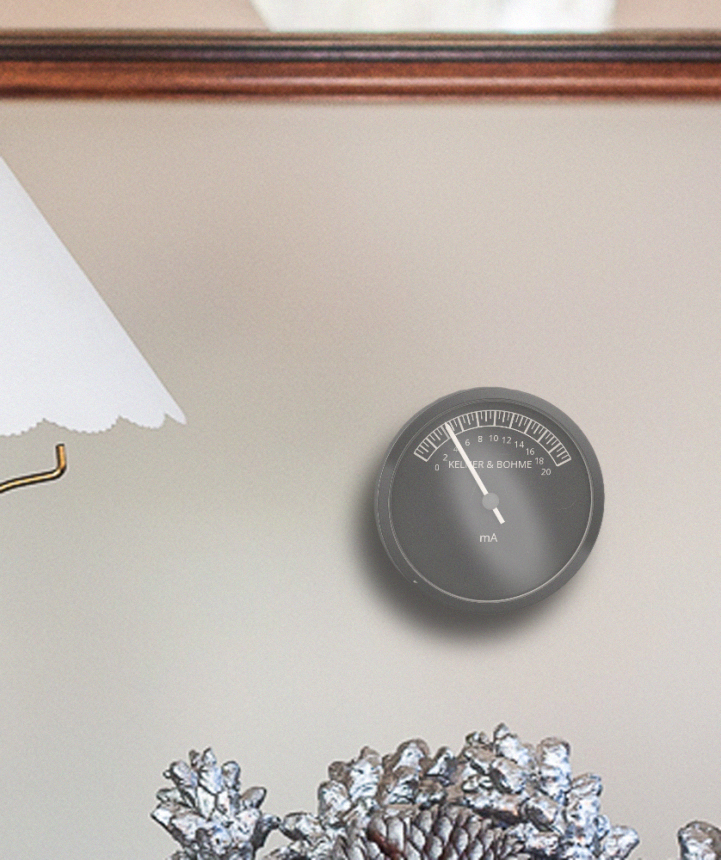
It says 4.5
